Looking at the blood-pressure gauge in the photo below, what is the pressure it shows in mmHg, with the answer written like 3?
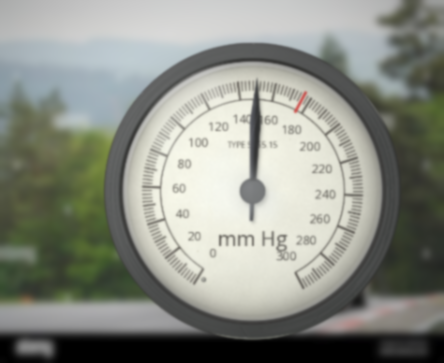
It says 150
